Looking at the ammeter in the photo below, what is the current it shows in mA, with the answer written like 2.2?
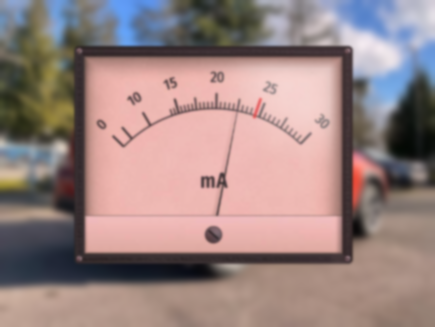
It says 22.5
